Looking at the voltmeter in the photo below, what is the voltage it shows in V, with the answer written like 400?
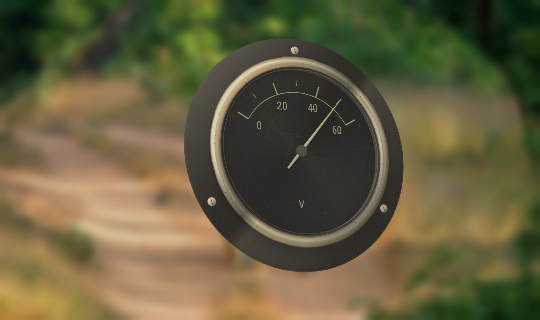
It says 50
